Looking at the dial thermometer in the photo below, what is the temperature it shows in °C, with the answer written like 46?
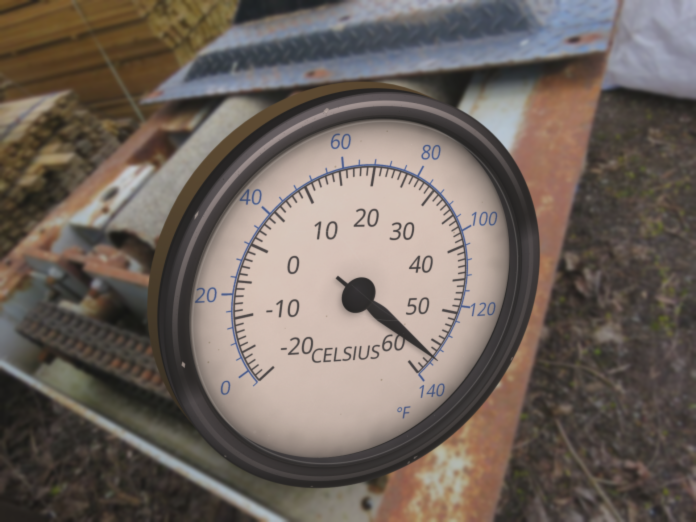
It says 57
